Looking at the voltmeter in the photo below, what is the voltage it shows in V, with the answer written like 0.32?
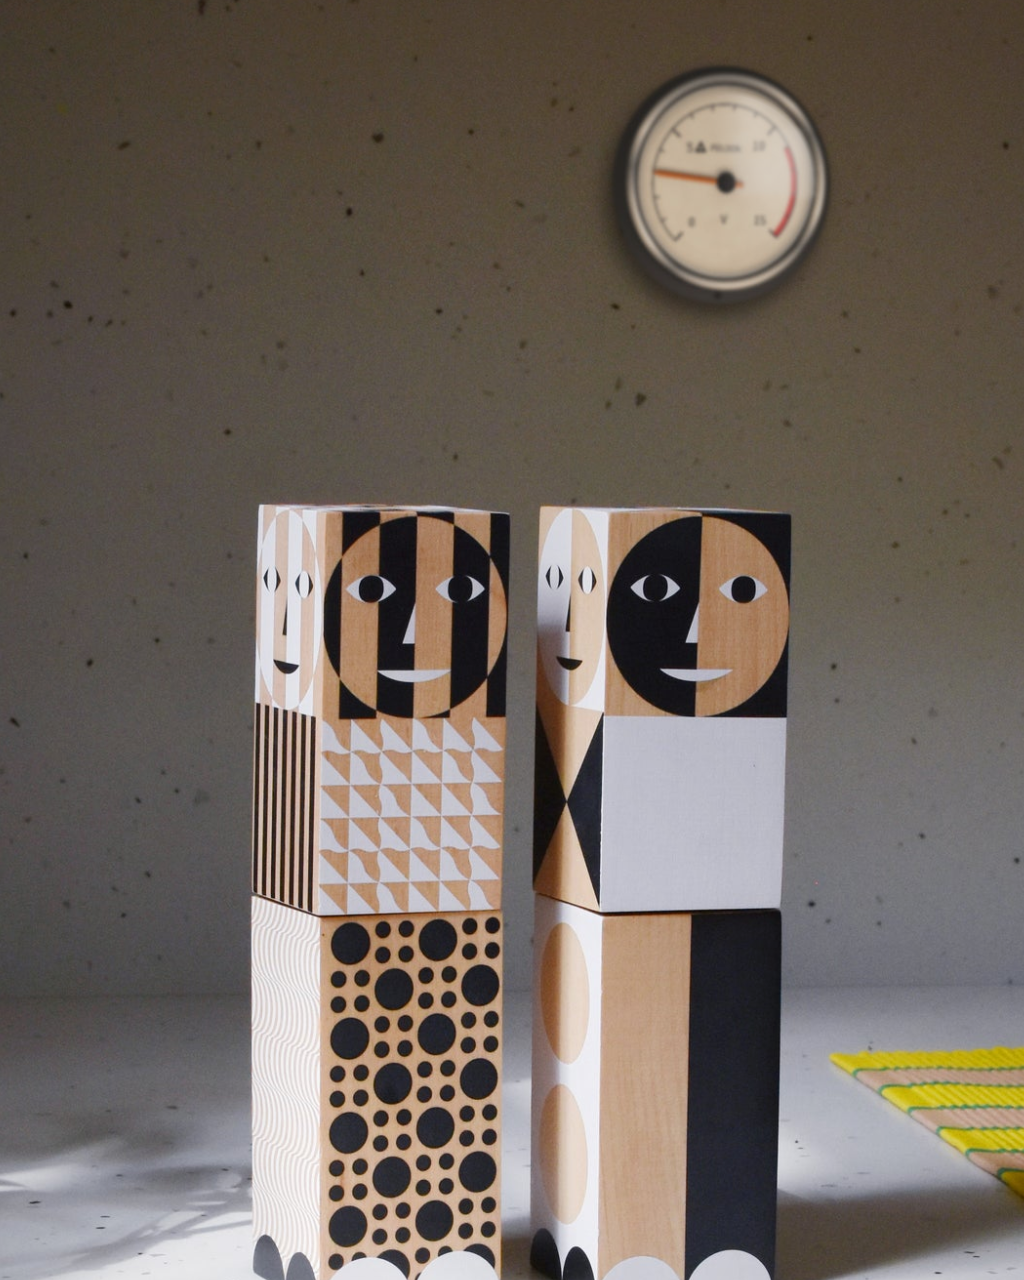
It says 3
